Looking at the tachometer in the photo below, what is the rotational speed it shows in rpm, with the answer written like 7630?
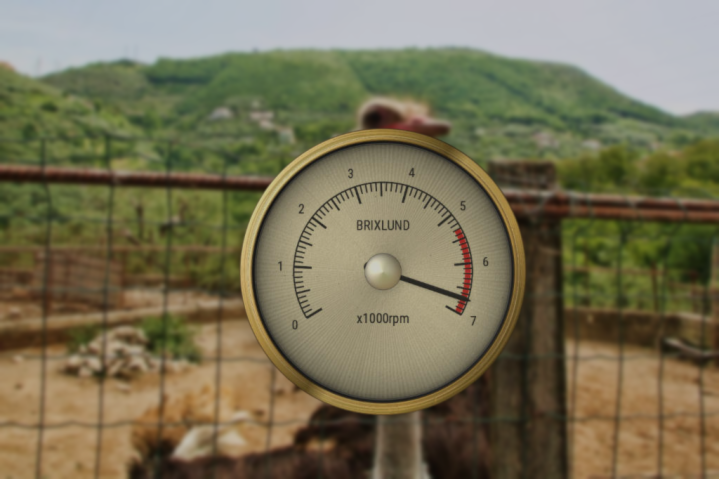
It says 6700
